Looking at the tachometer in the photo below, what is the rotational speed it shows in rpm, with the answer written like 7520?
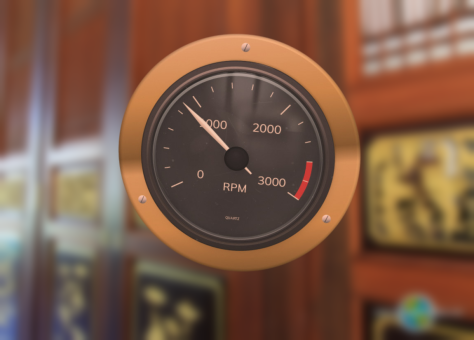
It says 900
